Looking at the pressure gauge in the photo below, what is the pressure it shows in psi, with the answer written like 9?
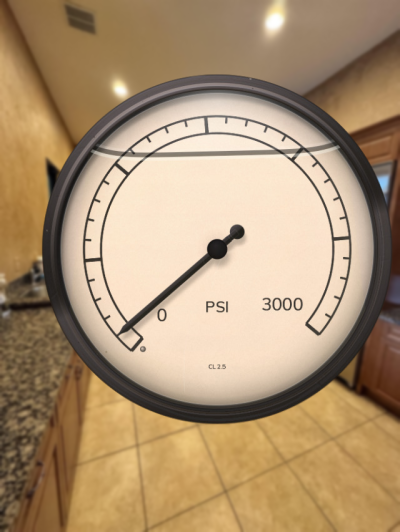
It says 100
